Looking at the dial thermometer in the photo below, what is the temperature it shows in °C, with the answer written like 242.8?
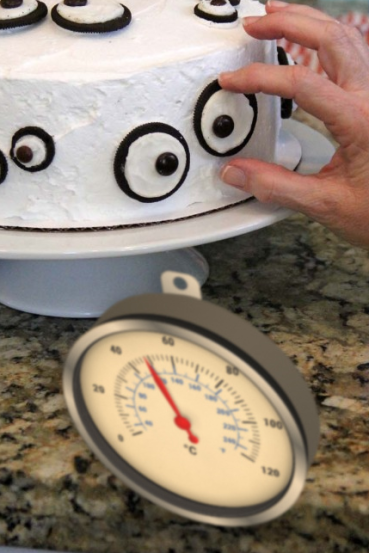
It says 50
